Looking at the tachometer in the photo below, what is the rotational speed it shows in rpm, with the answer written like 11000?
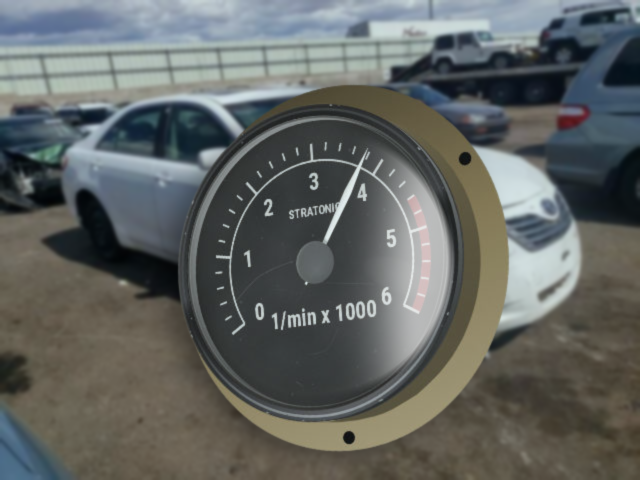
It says 3800
